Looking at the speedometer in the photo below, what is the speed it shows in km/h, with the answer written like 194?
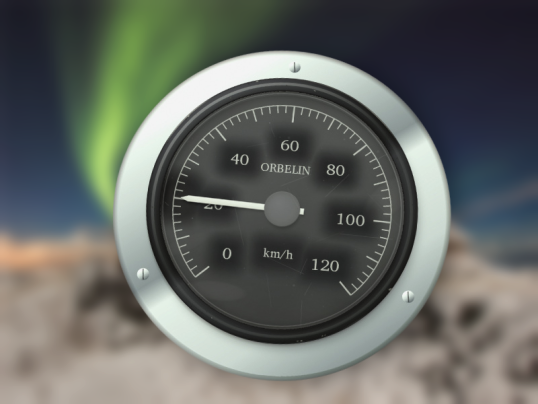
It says 20
